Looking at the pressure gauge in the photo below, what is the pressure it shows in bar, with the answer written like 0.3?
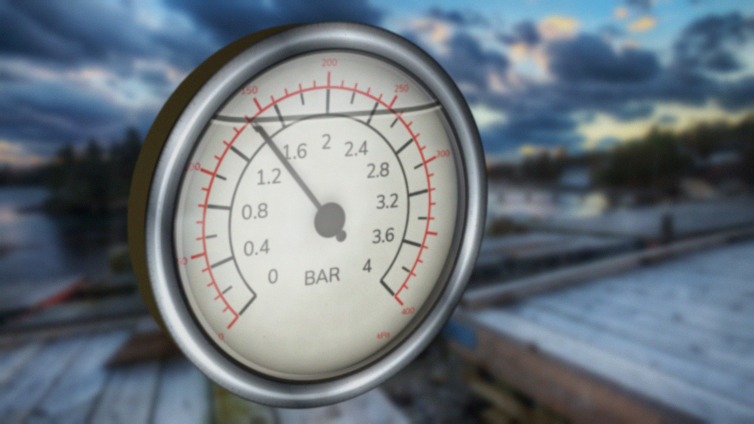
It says 1.4
